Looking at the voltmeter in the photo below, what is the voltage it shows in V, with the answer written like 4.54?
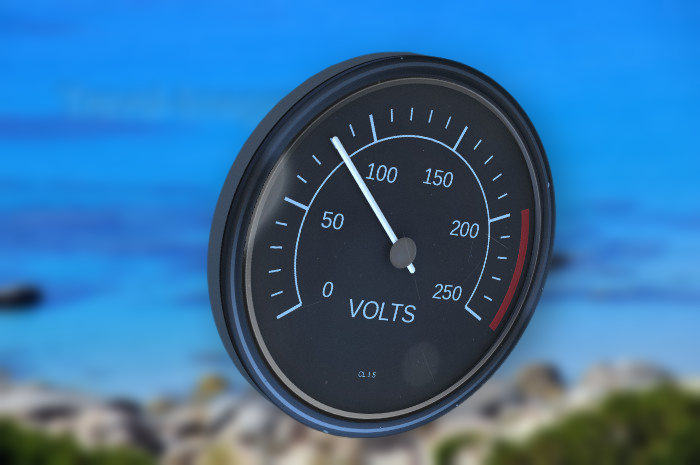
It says 80
